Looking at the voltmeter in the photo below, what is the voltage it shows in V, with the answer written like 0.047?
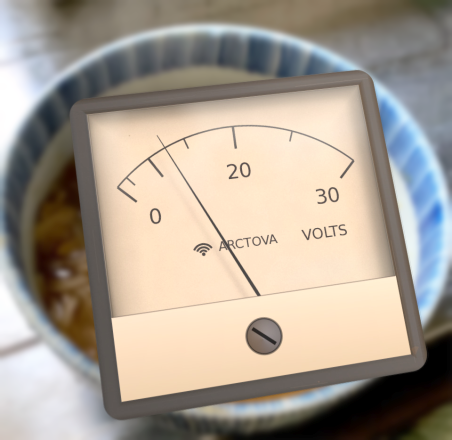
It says 12.5
